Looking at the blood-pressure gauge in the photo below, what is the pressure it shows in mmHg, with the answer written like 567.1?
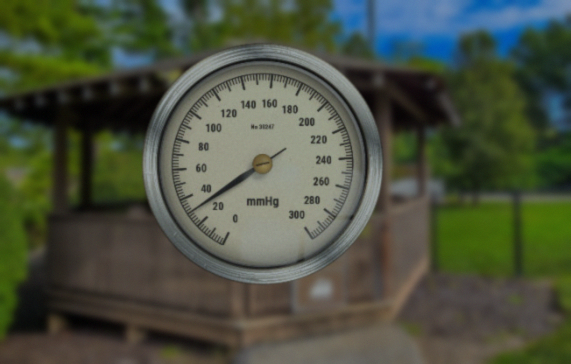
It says 30
